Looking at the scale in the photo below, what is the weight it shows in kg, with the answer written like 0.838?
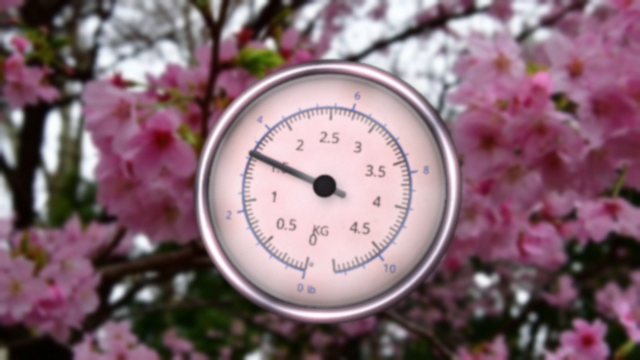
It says 1.5
